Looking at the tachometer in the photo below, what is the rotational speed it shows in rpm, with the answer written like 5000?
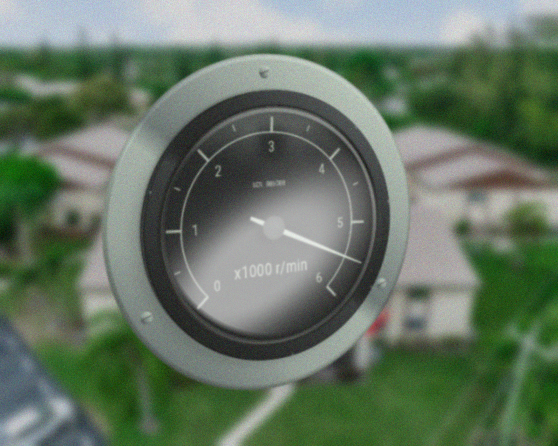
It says 5500
